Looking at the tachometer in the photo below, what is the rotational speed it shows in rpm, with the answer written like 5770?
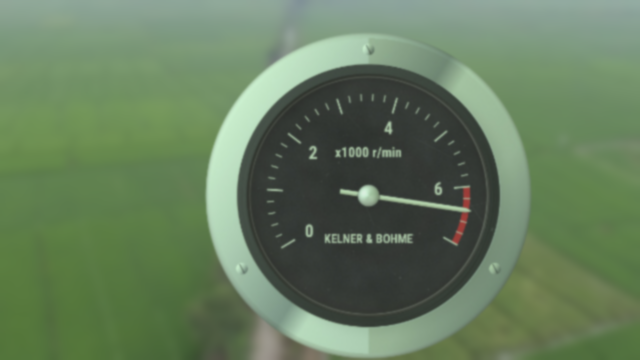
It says 6400
